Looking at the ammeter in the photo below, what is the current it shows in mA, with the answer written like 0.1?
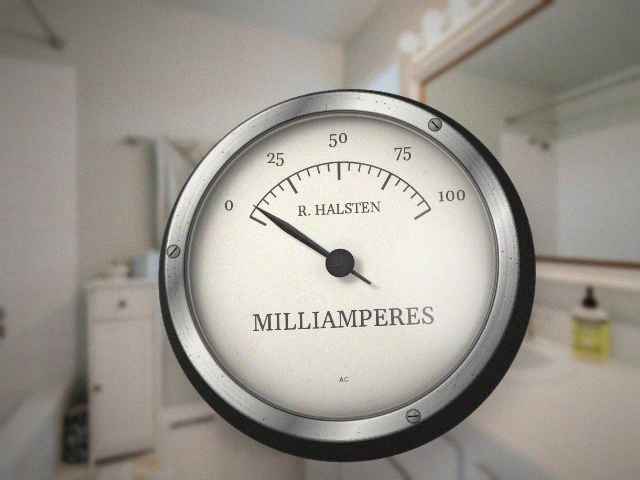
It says 5
